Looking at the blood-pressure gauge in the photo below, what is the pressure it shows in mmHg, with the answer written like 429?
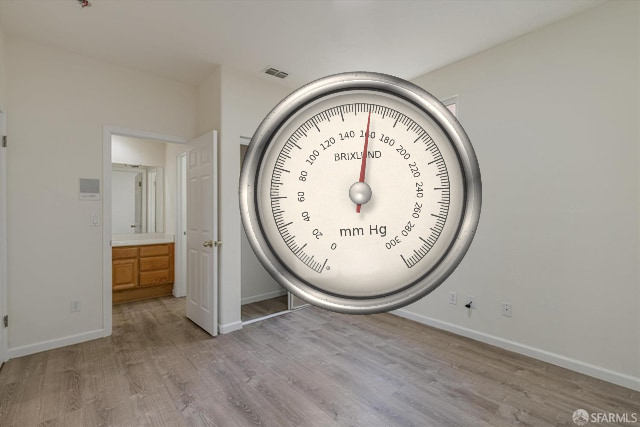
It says 160
